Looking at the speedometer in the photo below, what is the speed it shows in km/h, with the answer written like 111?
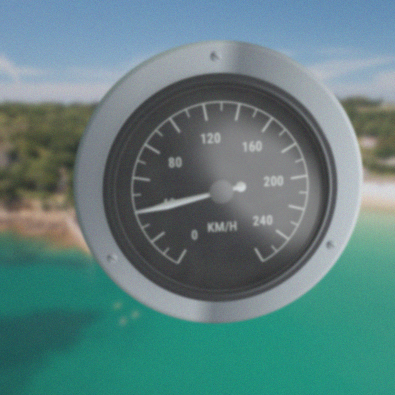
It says 40
